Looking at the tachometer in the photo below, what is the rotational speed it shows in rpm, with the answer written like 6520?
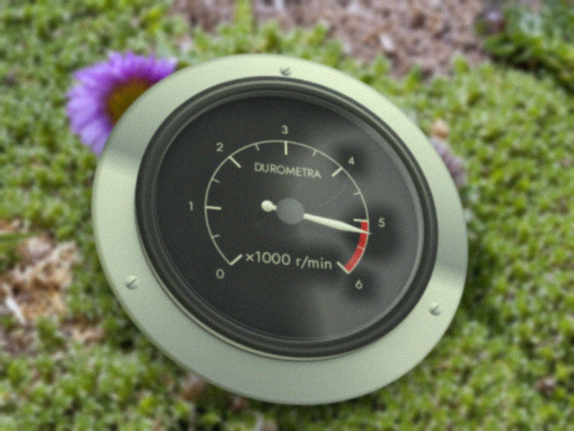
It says 5250
